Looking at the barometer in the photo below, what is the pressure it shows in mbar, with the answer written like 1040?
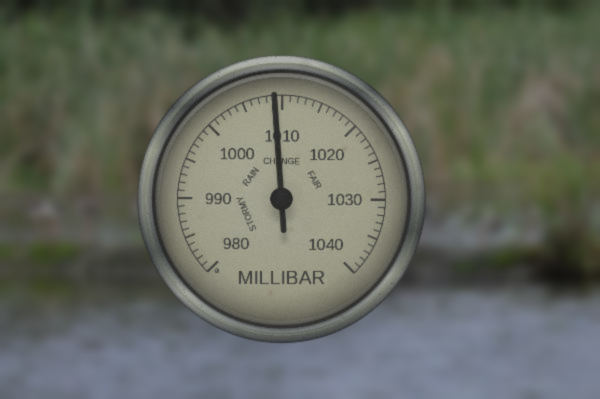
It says 1009
